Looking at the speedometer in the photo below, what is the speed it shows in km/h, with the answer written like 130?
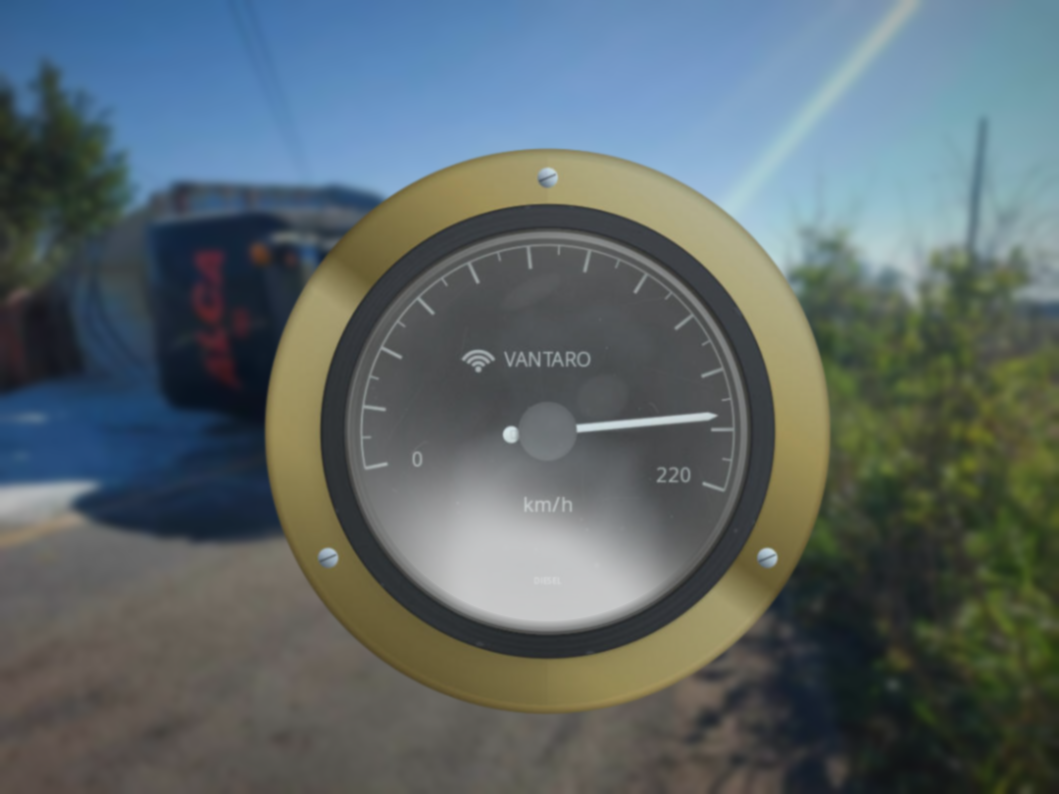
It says 195
